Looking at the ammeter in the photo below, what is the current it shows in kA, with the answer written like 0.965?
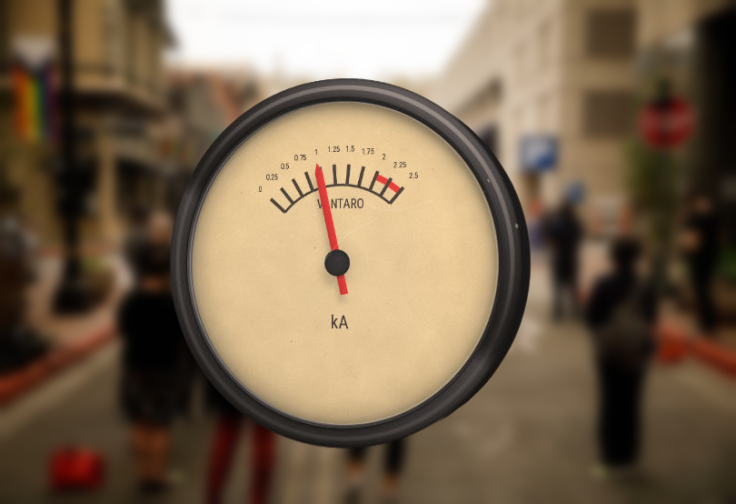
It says 1
